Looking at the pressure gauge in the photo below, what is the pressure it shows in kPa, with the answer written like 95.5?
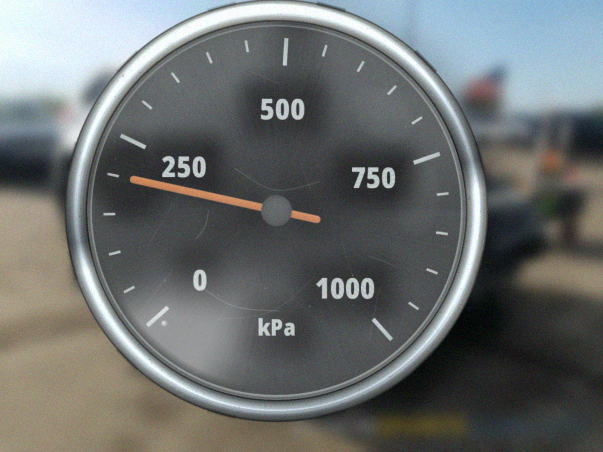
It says 200
